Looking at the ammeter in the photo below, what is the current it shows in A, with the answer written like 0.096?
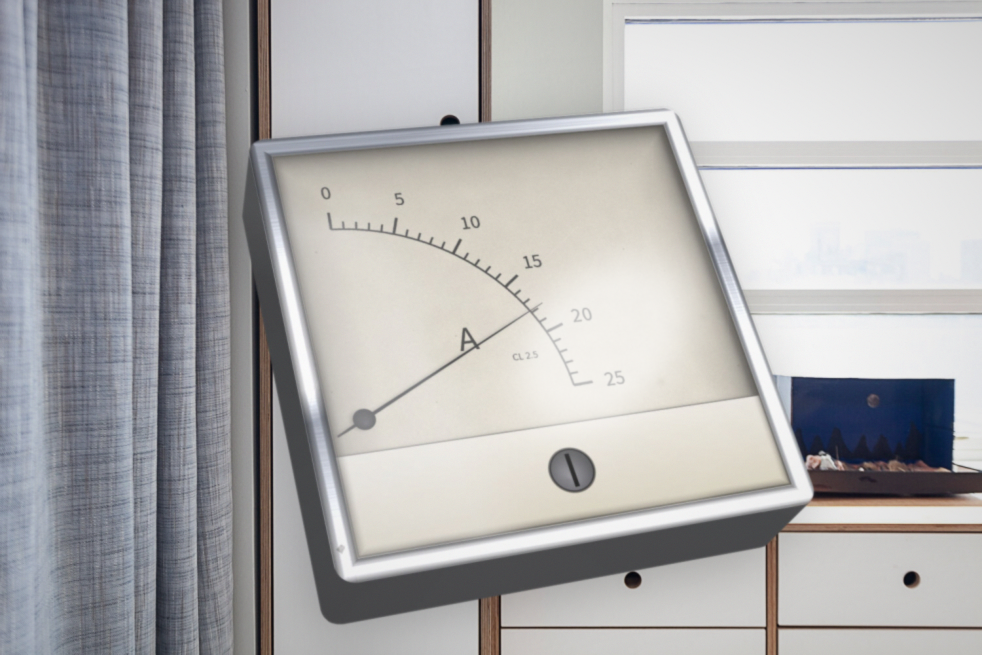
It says 18
